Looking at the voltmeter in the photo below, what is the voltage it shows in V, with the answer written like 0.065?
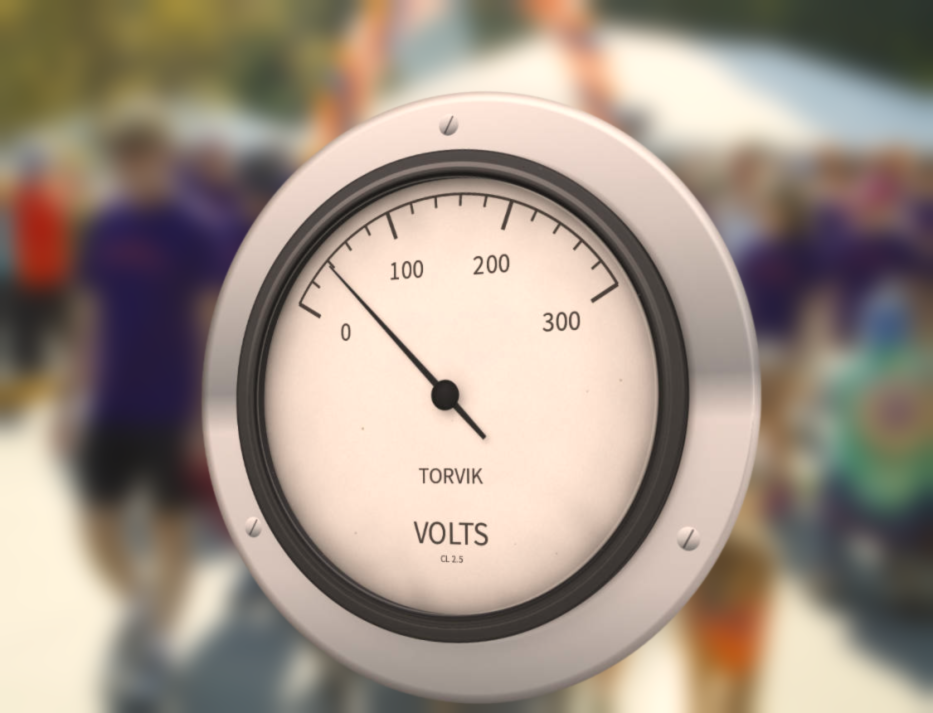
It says 40
